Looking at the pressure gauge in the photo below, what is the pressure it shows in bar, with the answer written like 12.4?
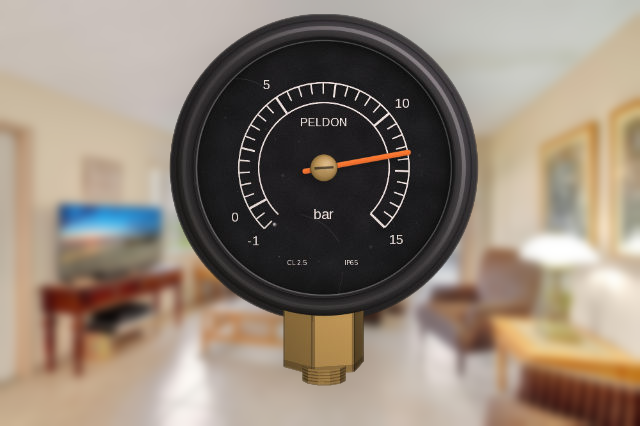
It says 11.75
